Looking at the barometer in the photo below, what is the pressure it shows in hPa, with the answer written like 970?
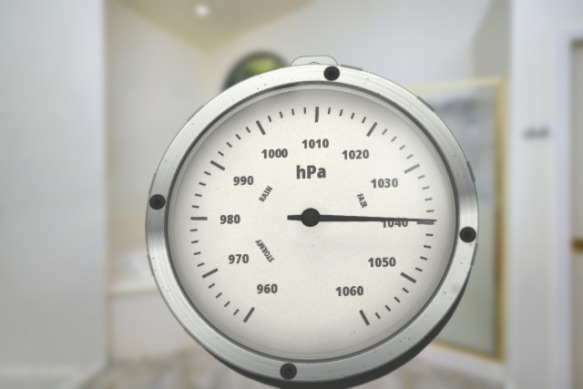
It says 1040
